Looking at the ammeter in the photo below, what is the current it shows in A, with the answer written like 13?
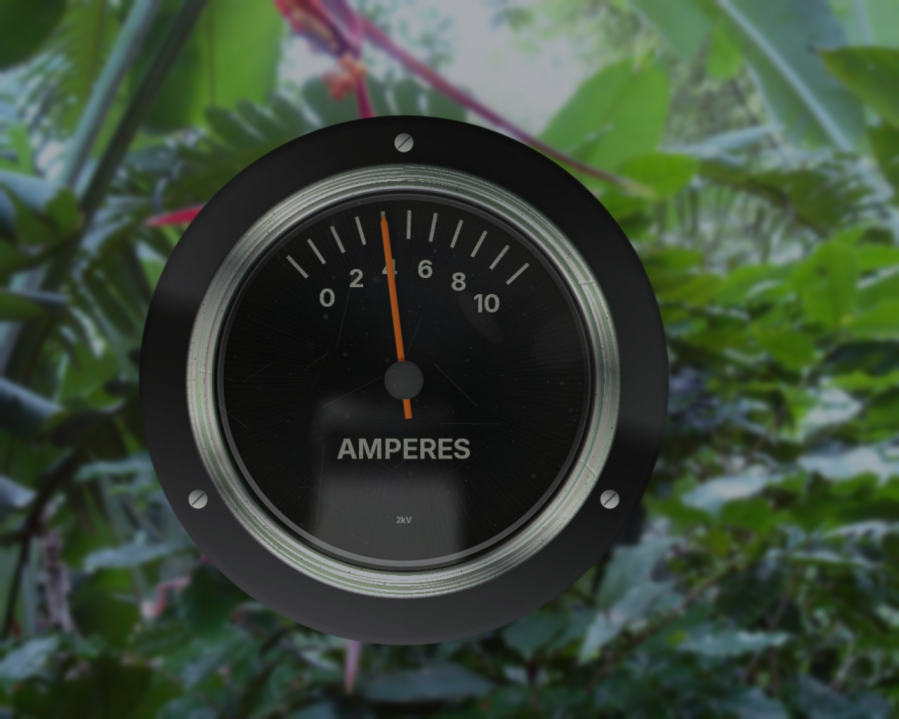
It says 4
